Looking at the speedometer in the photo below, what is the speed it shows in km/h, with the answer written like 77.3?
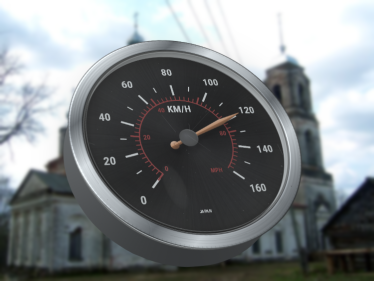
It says 120
